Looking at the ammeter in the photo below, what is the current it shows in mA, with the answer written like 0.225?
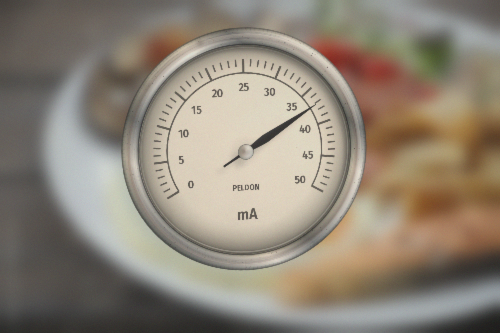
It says 37
